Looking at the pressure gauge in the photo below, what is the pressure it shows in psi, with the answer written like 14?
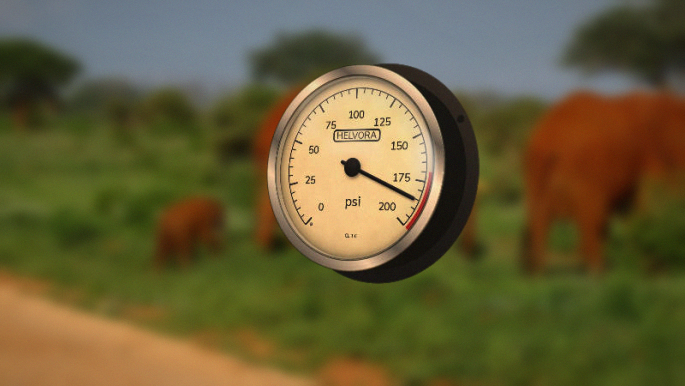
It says 185
